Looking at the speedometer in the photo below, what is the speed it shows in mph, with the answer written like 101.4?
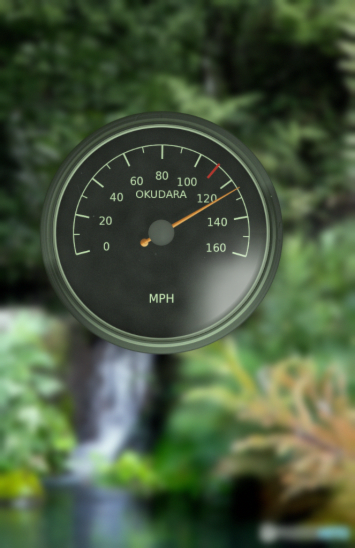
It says 125
